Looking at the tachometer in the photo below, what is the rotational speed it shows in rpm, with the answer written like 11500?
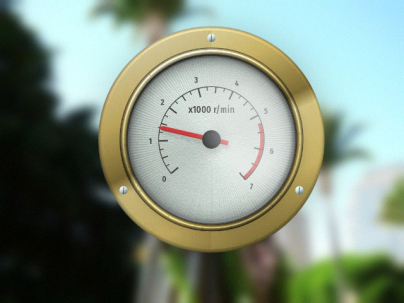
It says 1375
